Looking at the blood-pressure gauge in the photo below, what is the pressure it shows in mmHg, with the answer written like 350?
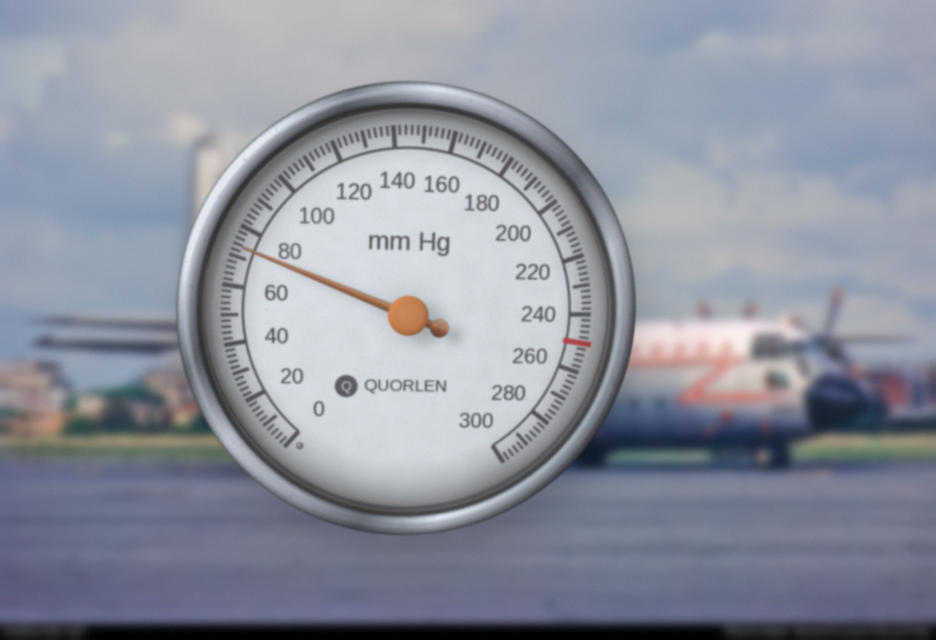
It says 74
